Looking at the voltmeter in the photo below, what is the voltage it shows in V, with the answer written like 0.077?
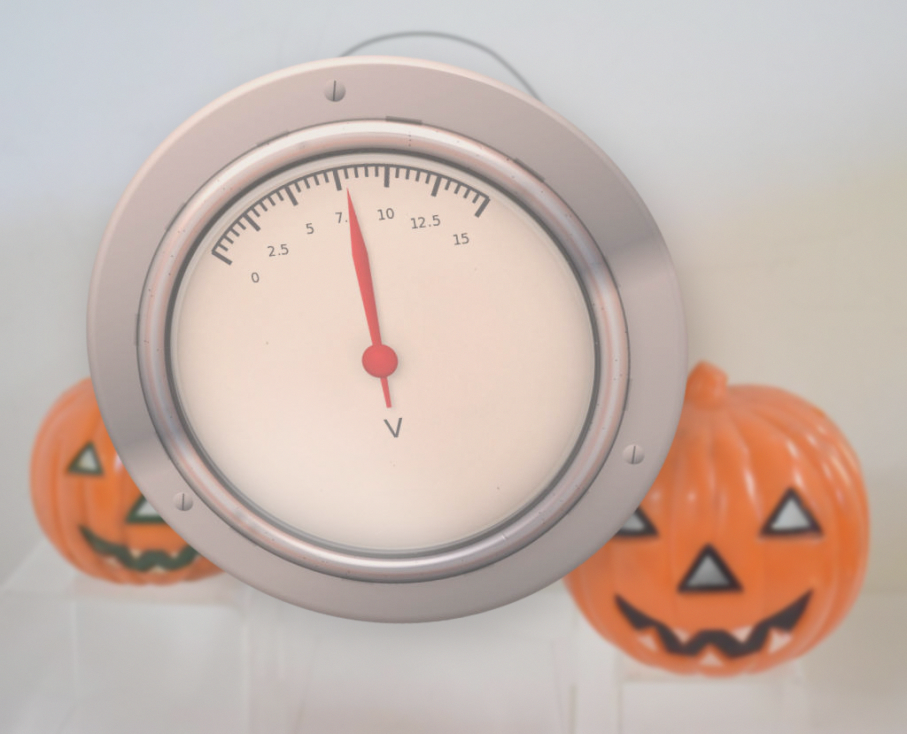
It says 8
